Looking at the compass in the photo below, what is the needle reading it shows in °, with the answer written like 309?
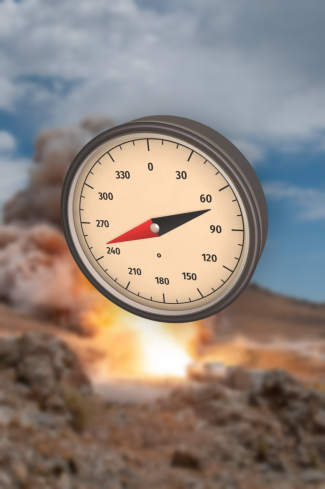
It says 250
